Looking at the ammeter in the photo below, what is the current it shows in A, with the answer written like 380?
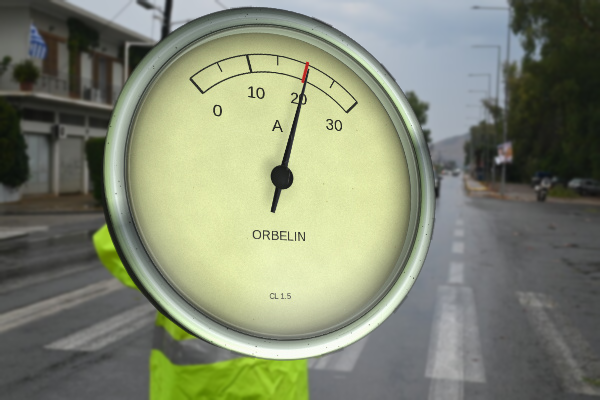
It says 20
